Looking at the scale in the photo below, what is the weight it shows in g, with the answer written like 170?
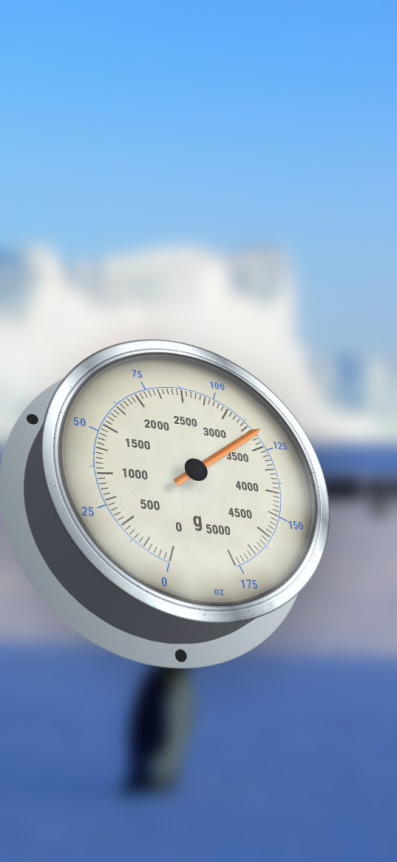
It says 3350
